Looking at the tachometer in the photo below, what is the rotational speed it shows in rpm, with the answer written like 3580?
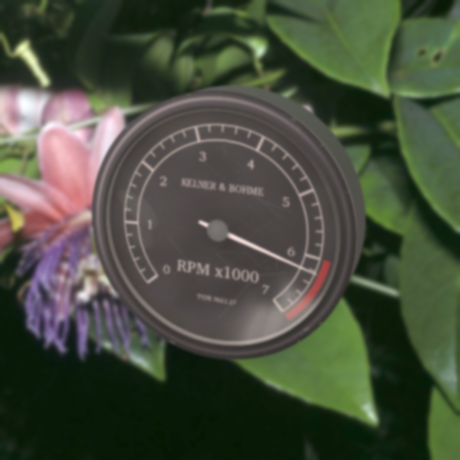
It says 6200
